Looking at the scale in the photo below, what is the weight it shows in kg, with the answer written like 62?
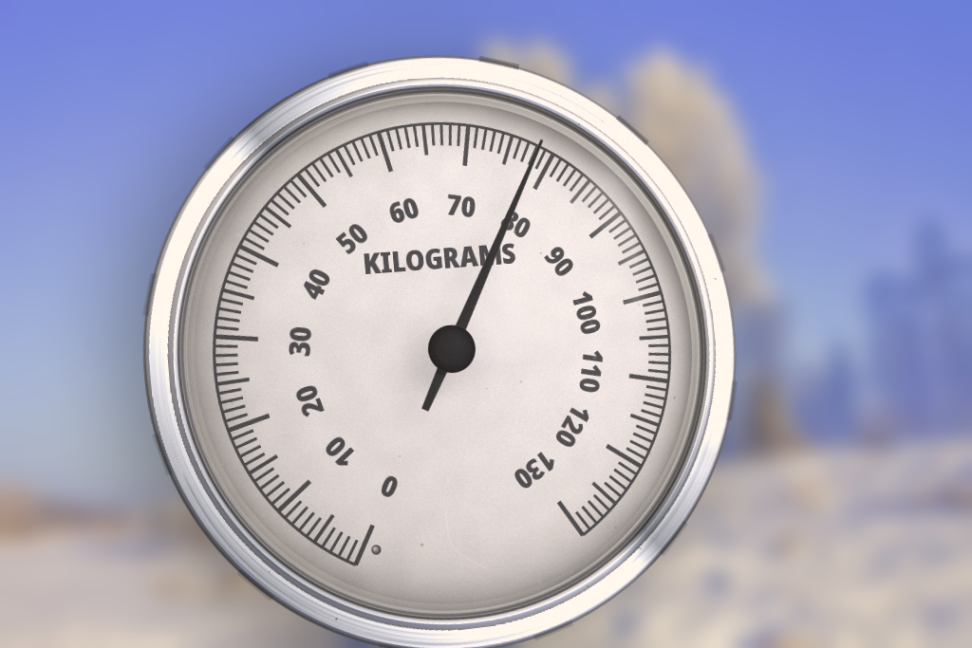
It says 78
